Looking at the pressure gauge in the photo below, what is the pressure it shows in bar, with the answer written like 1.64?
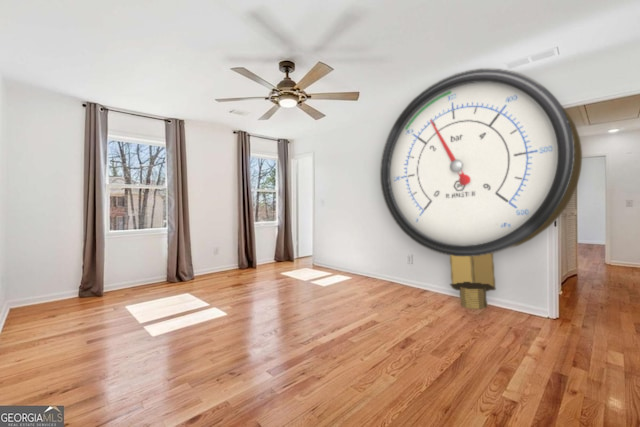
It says 2.5
